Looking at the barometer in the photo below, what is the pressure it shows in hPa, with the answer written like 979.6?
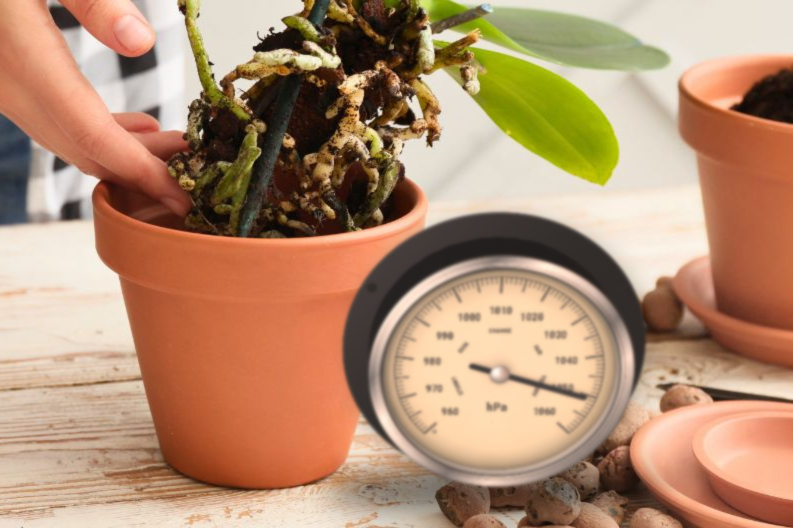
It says 1050
